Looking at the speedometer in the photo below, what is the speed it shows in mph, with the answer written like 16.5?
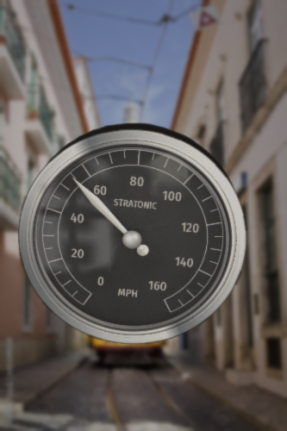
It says 55
